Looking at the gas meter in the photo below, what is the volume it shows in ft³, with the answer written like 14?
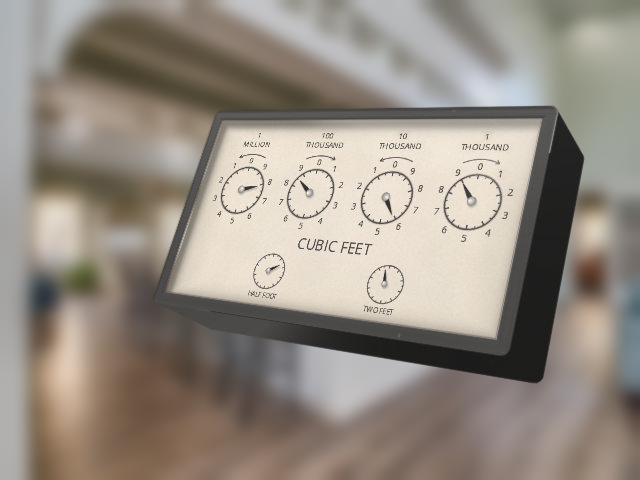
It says 785900
